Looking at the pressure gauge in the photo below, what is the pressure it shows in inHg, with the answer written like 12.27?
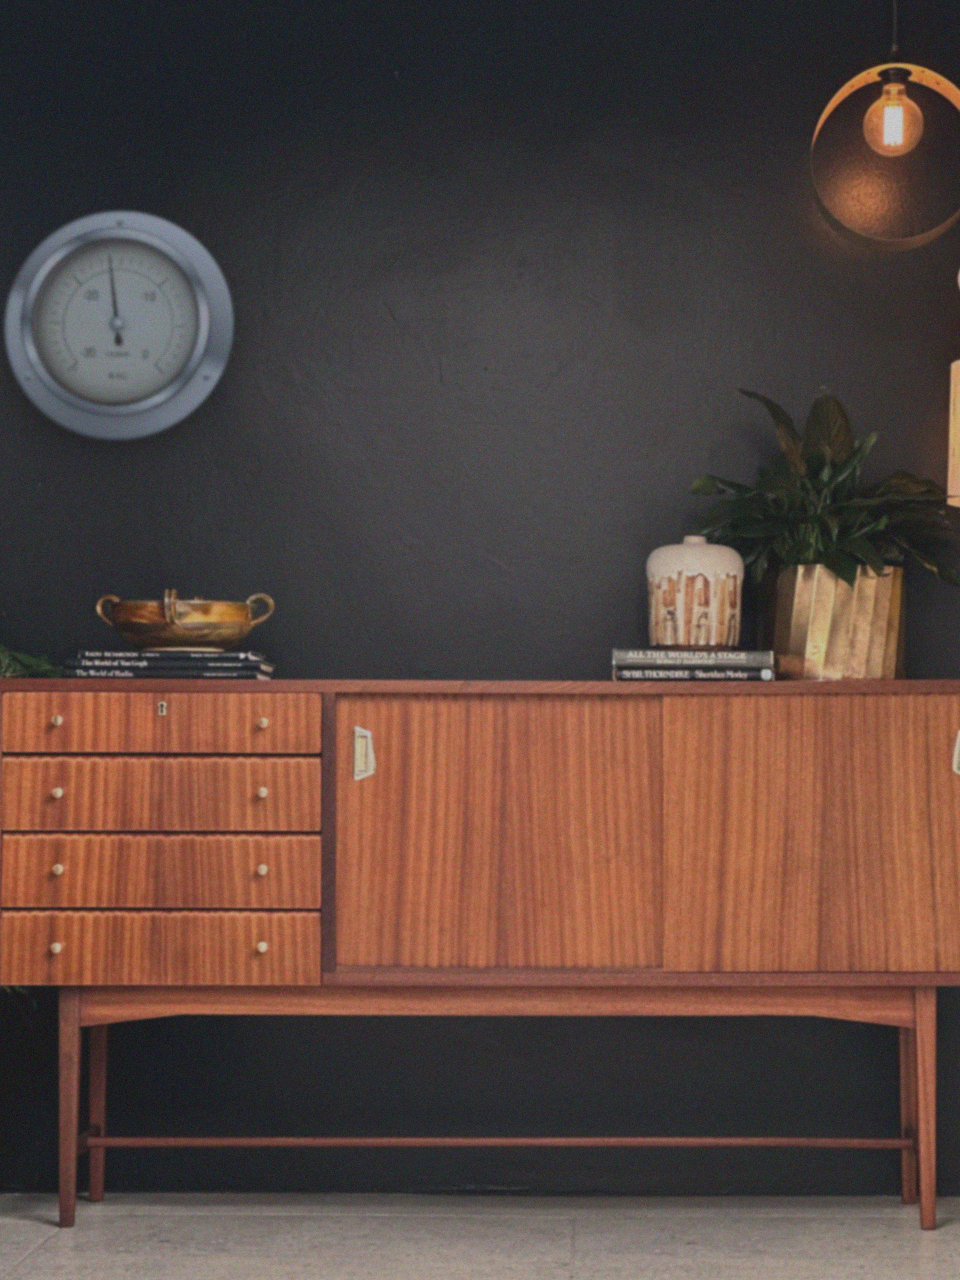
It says -16
